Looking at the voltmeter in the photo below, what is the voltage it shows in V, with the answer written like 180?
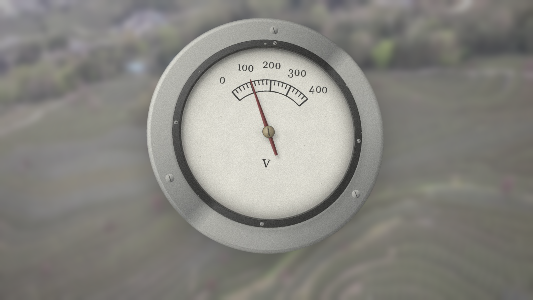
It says 100
